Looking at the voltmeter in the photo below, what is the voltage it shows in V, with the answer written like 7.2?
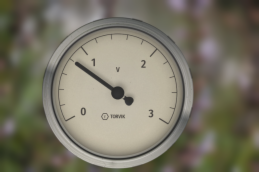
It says 0.8
